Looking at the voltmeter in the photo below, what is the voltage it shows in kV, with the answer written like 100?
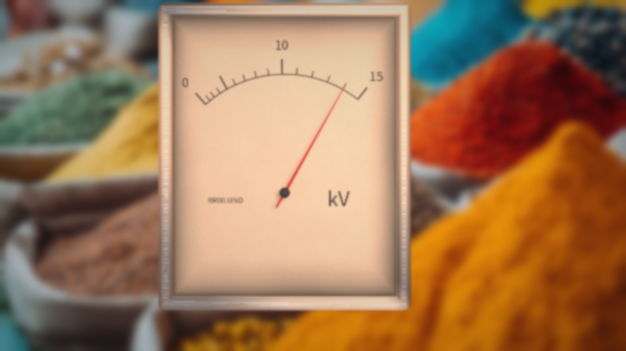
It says 14
